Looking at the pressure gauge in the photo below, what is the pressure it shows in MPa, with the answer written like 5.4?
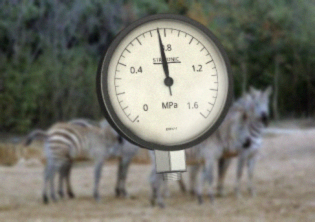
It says 0.75
